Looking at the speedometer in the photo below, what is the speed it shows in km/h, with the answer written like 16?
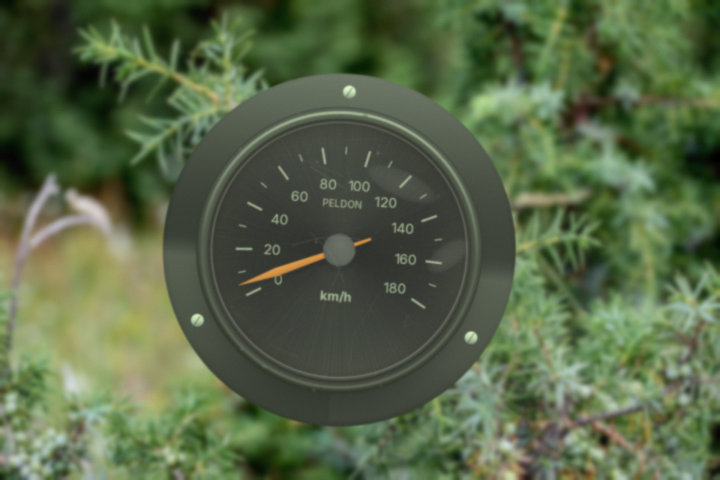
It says 5
